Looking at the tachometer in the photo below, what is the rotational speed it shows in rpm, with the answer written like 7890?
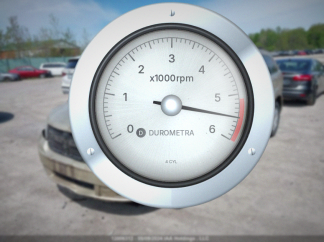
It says 5500
